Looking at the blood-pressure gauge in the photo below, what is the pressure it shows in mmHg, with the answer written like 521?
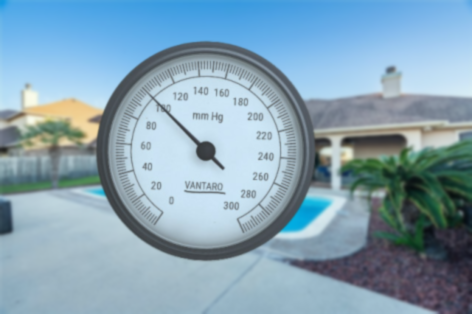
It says 100
